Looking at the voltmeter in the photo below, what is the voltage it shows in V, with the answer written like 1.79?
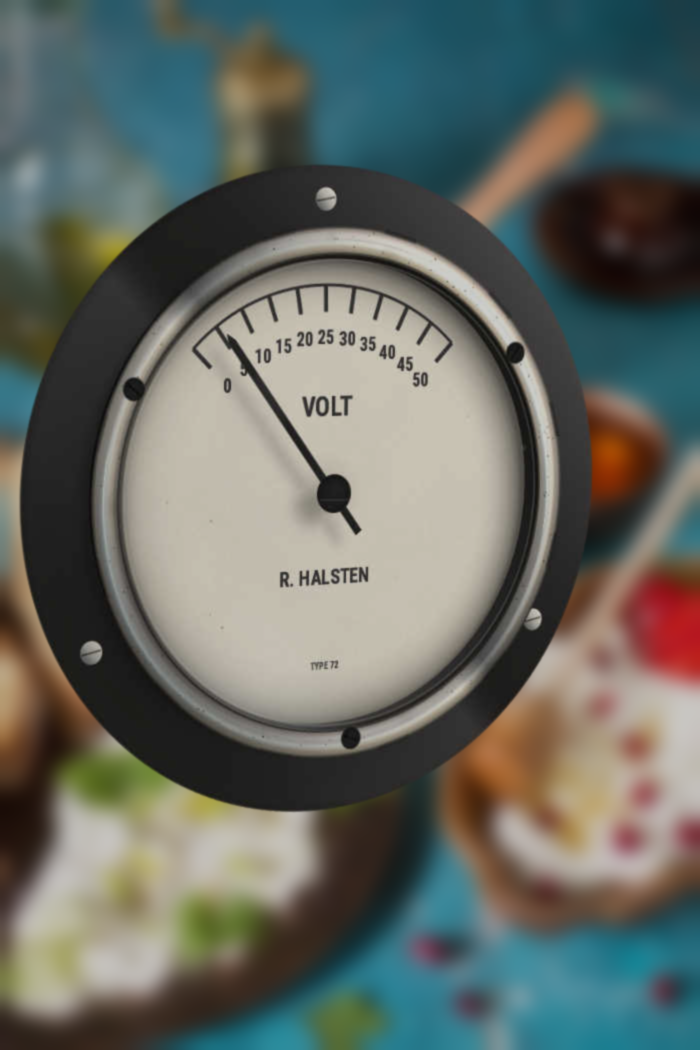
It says 5
